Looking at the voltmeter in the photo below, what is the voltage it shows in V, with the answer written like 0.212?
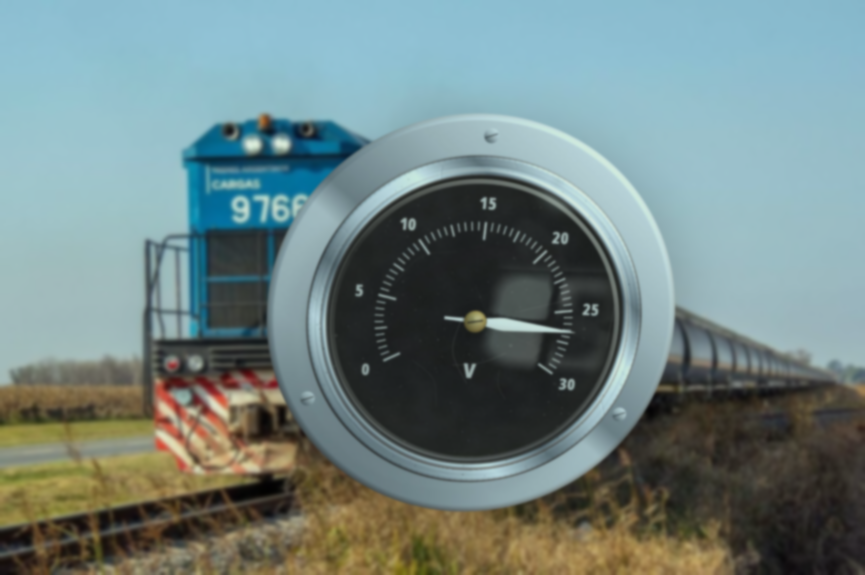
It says 26.5
